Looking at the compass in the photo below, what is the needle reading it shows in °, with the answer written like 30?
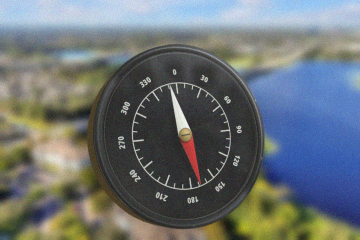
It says 170
